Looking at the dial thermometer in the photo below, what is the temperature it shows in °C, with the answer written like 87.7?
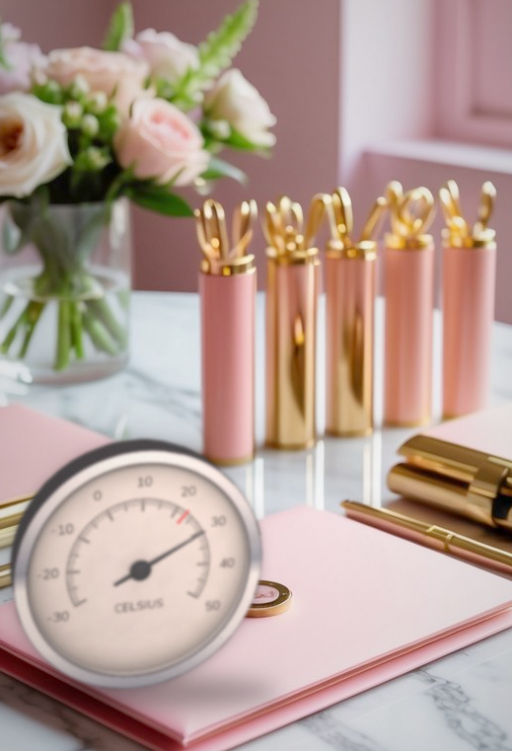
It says 30
